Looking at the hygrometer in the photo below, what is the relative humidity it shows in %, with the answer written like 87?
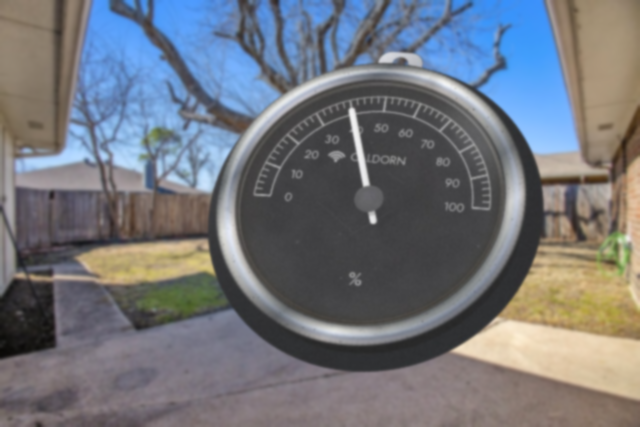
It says 40
